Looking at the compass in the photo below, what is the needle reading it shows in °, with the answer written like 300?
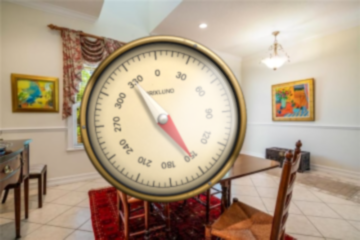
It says 150
